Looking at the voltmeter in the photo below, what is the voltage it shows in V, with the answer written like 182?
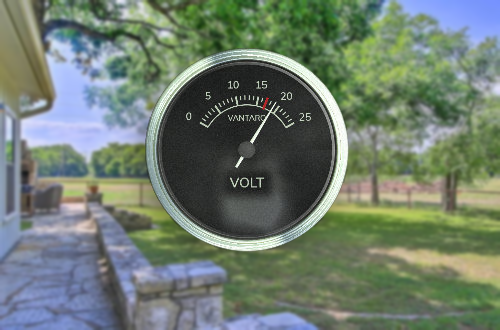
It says 19
